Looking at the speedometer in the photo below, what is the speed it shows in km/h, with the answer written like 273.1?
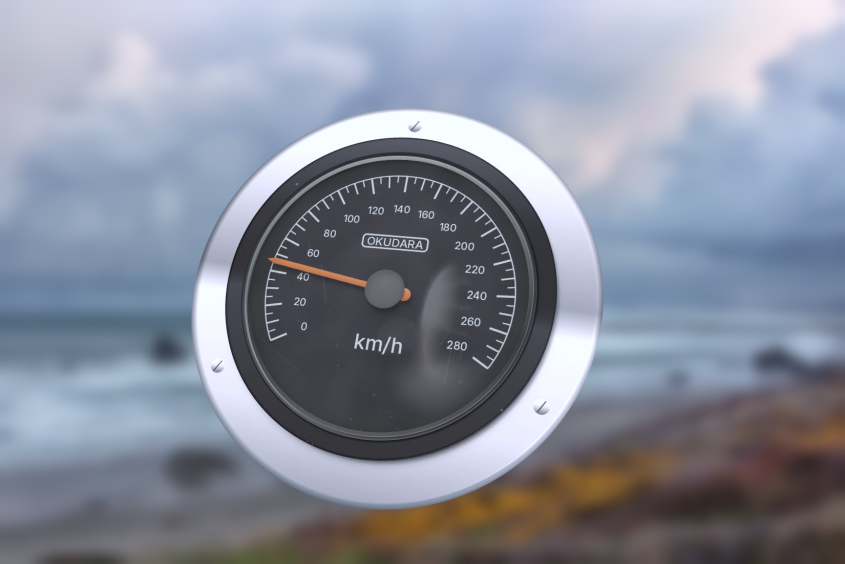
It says 45
